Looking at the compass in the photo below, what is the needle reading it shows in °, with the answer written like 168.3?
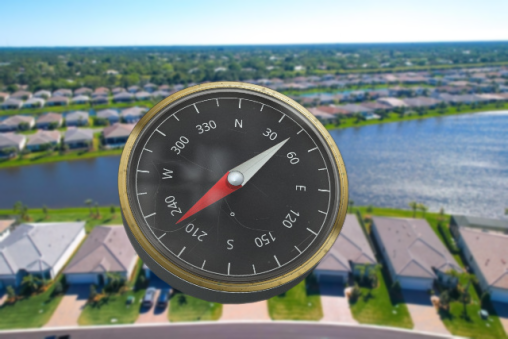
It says 225
